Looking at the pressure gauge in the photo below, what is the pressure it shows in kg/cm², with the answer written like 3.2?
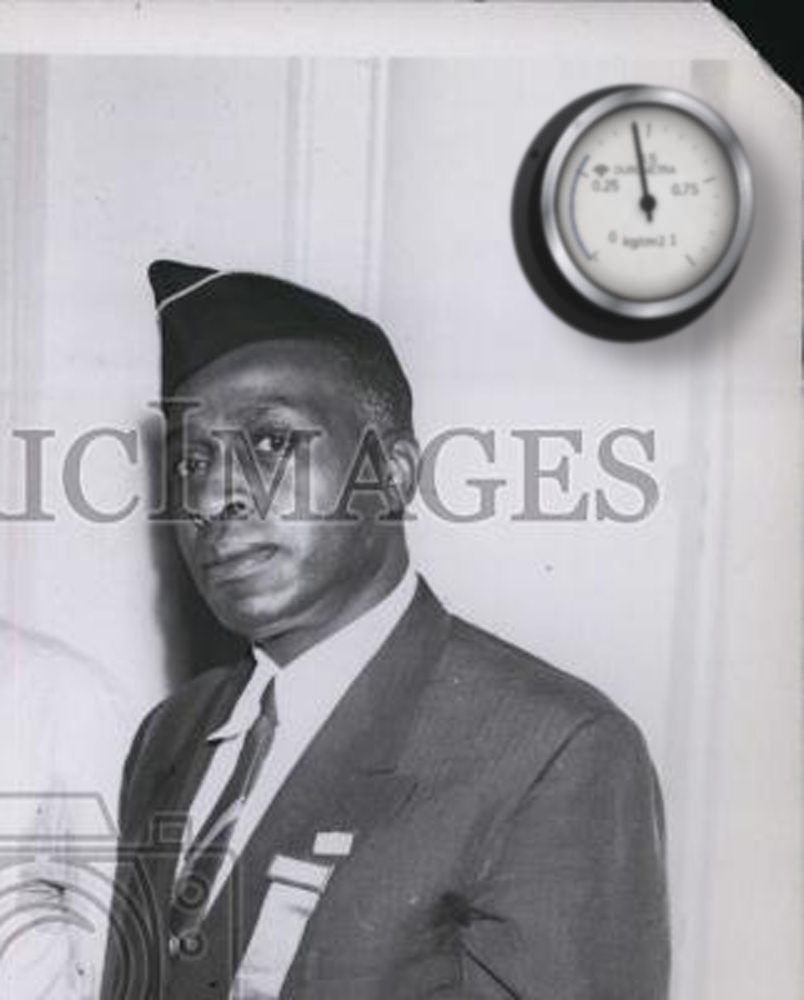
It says 0.45
